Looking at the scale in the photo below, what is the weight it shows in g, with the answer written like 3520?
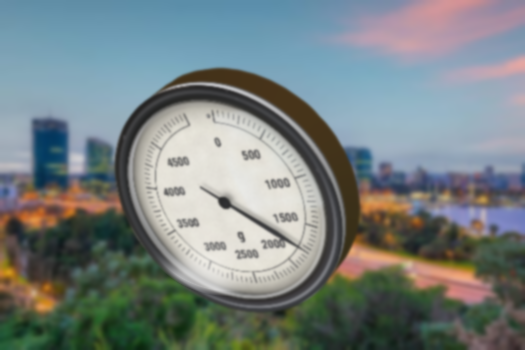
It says 1750
